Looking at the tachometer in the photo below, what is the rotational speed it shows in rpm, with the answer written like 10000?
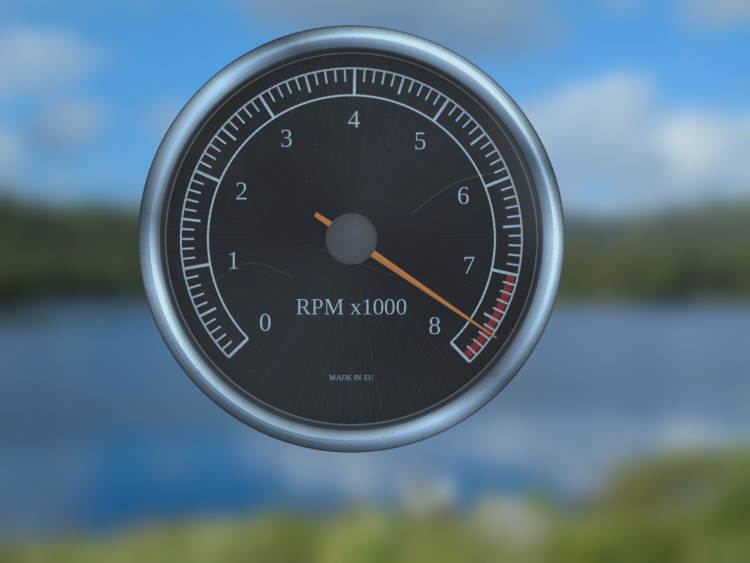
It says 7650
